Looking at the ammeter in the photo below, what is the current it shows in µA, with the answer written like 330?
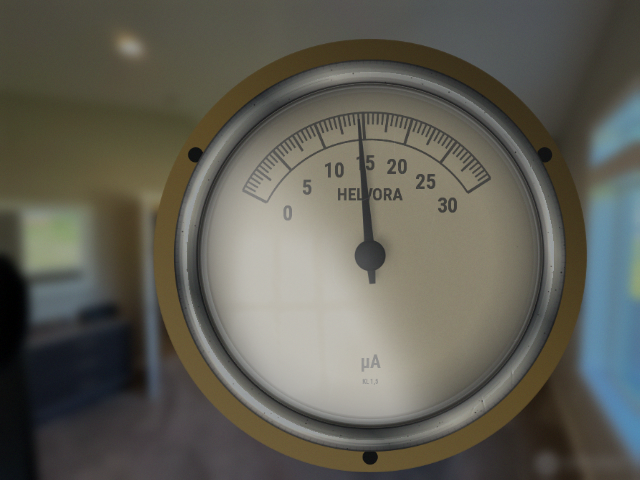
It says 14.5
